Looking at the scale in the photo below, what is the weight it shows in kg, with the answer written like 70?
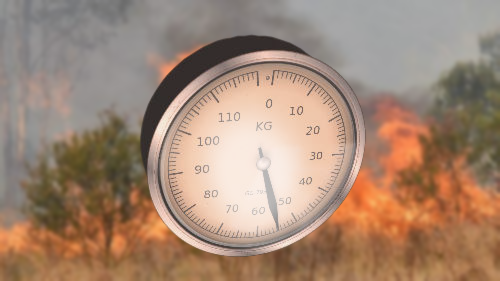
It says 55
